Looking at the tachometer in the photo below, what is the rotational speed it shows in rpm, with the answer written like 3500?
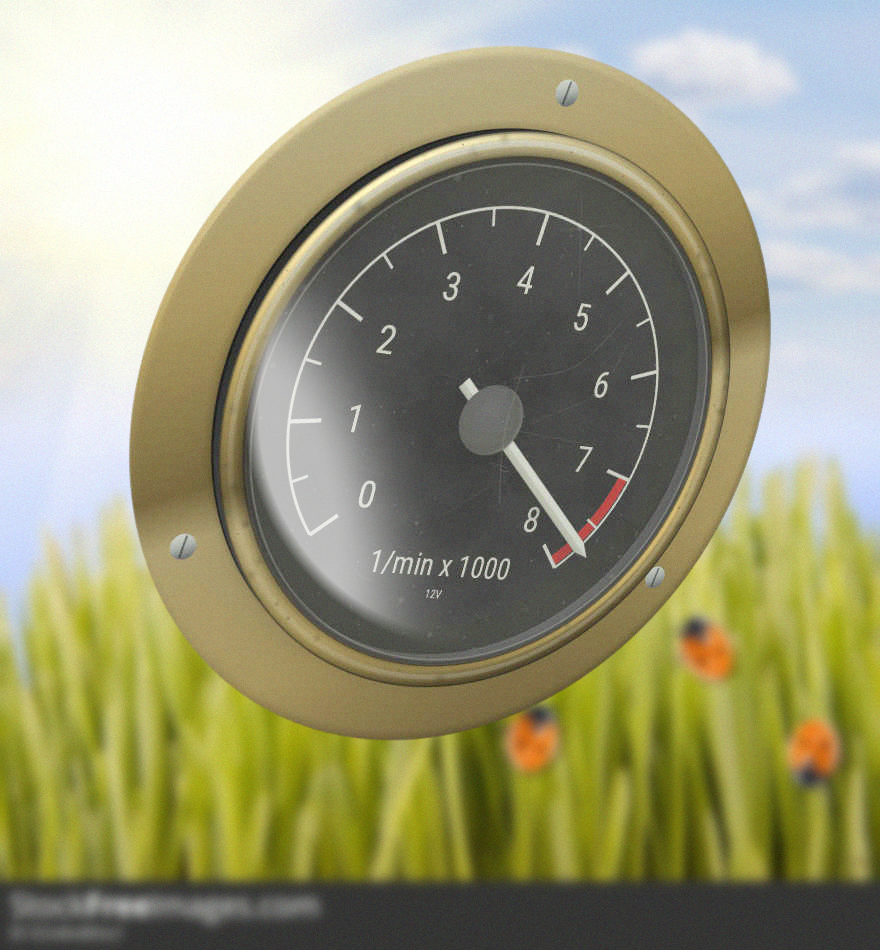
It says 7750
